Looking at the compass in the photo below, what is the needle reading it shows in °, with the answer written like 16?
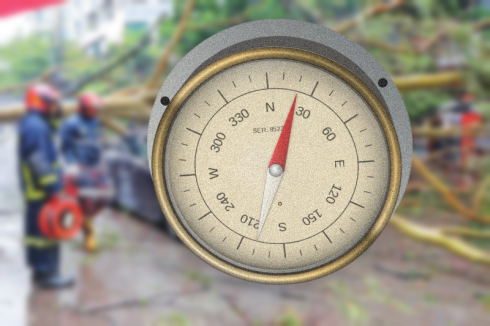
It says 20
